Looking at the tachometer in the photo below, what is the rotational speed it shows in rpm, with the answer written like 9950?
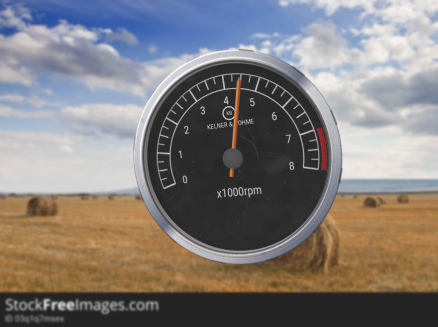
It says 4500
